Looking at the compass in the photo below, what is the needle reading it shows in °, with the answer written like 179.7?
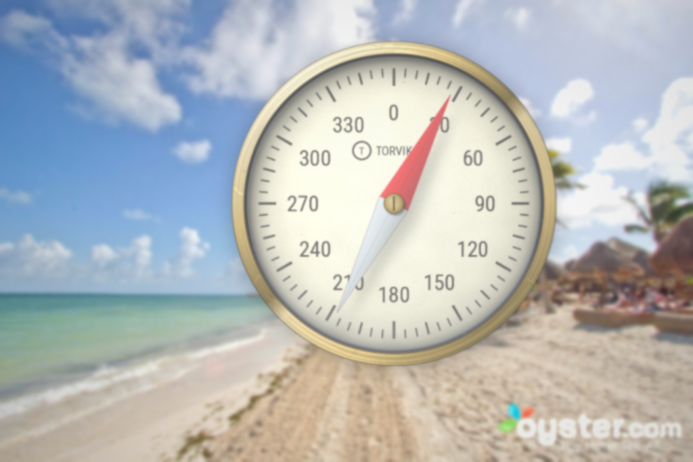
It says 27.5
